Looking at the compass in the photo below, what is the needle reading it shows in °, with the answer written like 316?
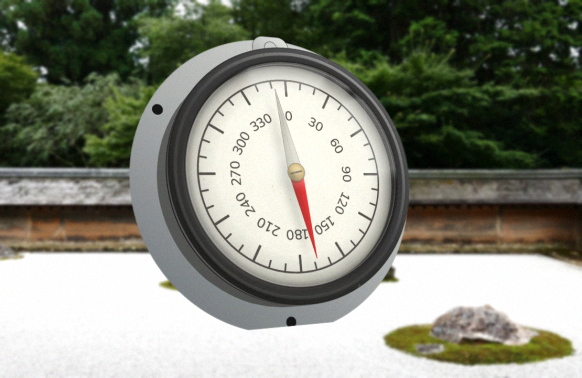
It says 170
